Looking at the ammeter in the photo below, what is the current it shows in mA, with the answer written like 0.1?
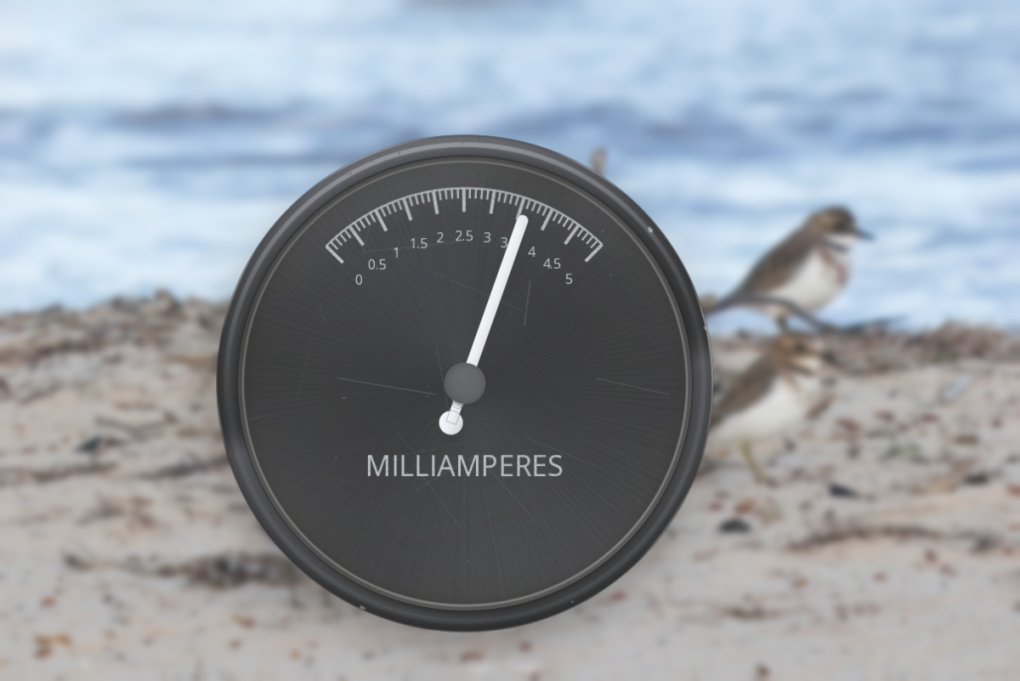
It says 3.6
